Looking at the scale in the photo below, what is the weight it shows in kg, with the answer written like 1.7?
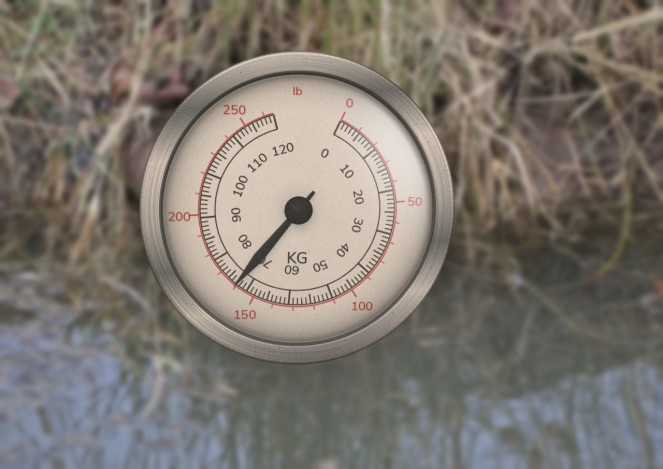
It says 73
